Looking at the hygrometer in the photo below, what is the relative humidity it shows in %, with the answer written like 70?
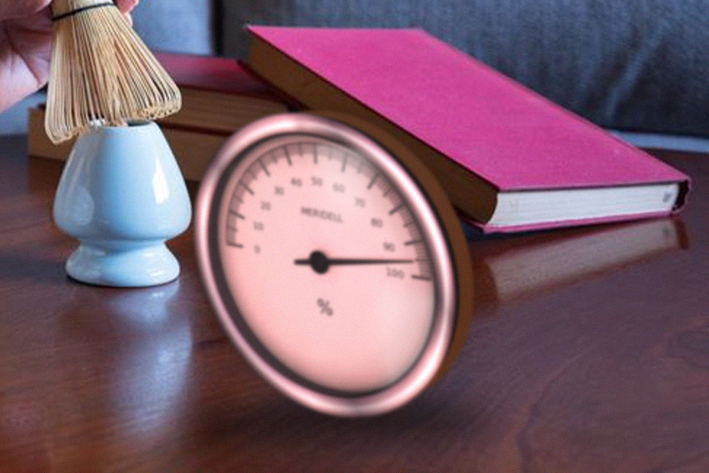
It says 95
